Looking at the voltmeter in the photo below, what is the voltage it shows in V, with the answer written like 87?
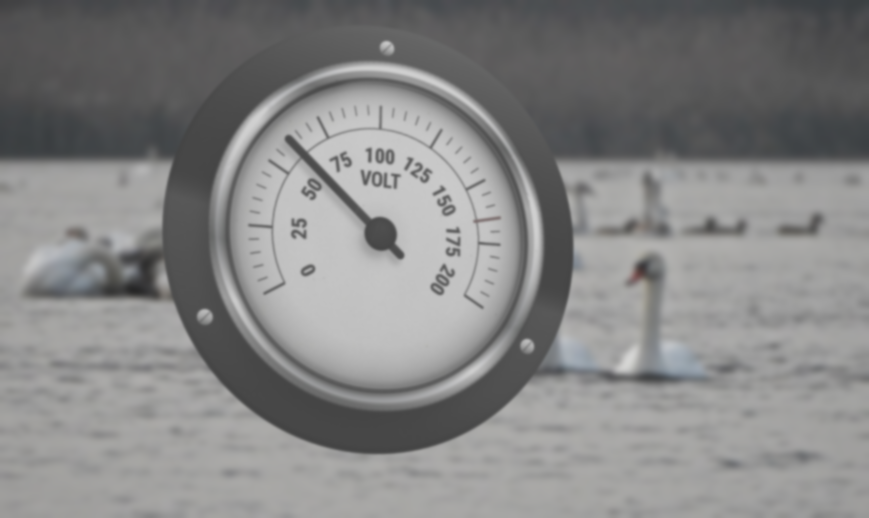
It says 60
